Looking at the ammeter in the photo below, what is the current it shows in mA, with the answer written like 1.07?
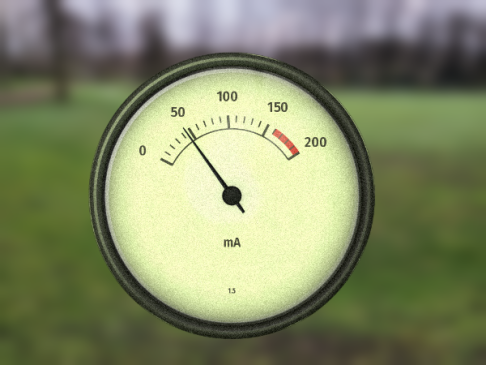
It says 45
